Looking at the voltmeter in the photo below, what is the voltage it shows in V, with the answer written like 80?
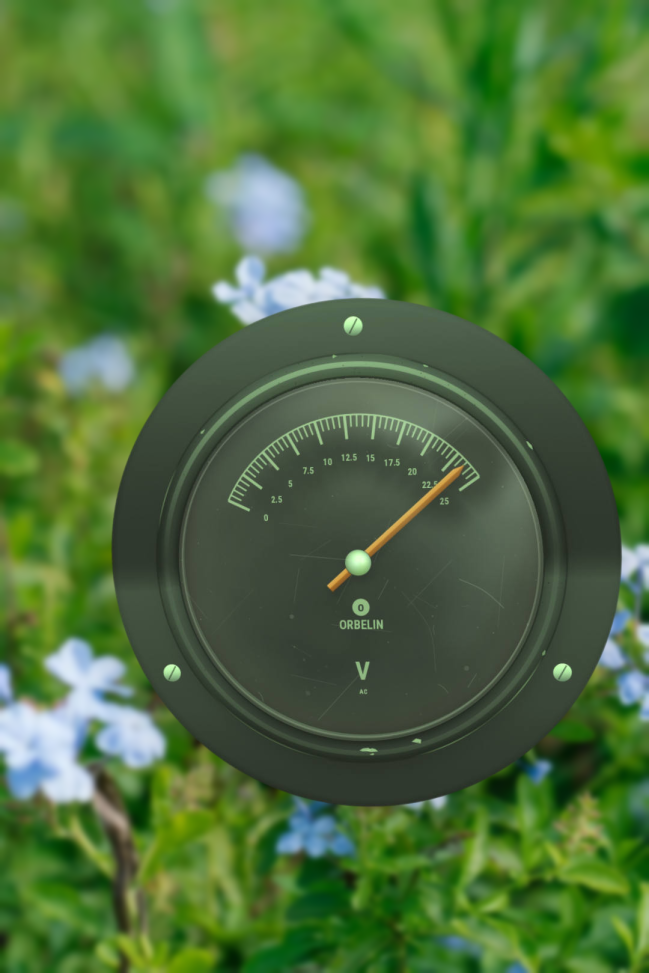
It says 23.5
